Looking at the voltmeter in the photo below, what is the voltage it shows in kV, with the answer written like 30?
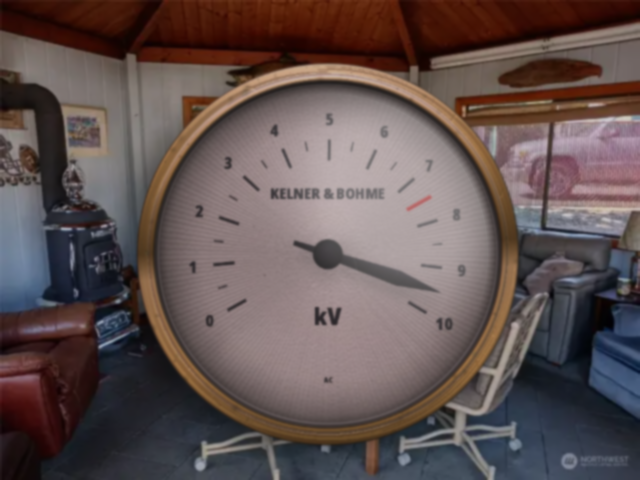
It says 9.5
